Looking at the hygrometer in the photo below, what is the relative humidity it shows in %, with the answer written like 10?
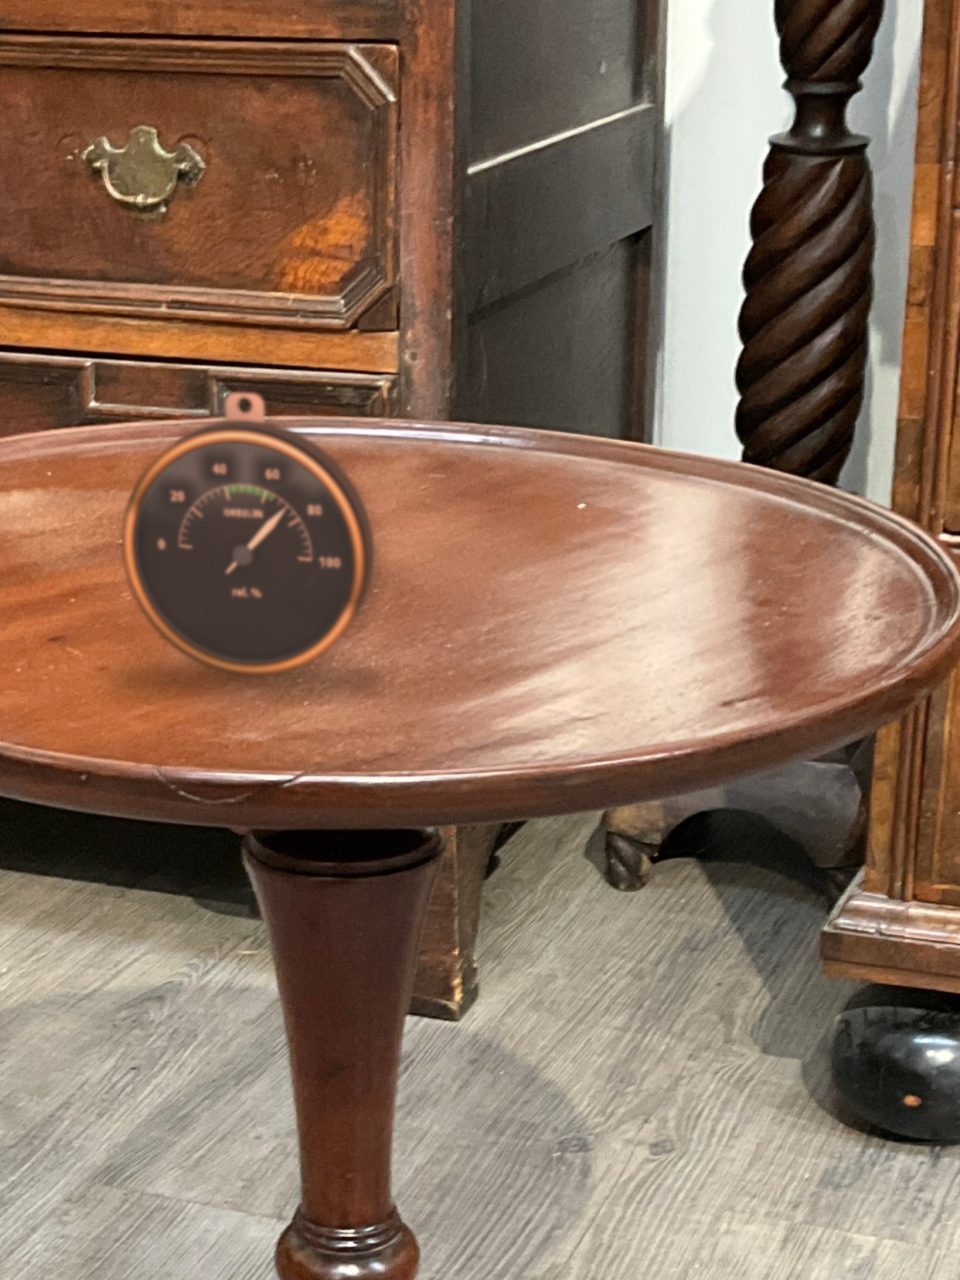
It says 72
